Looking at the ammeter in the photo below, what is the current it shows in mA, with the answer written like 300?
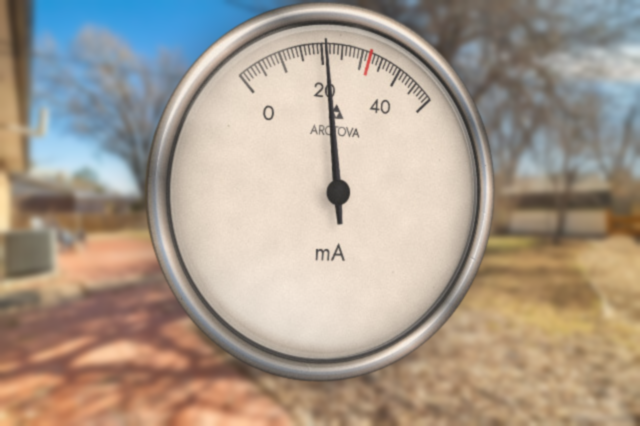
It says 20
